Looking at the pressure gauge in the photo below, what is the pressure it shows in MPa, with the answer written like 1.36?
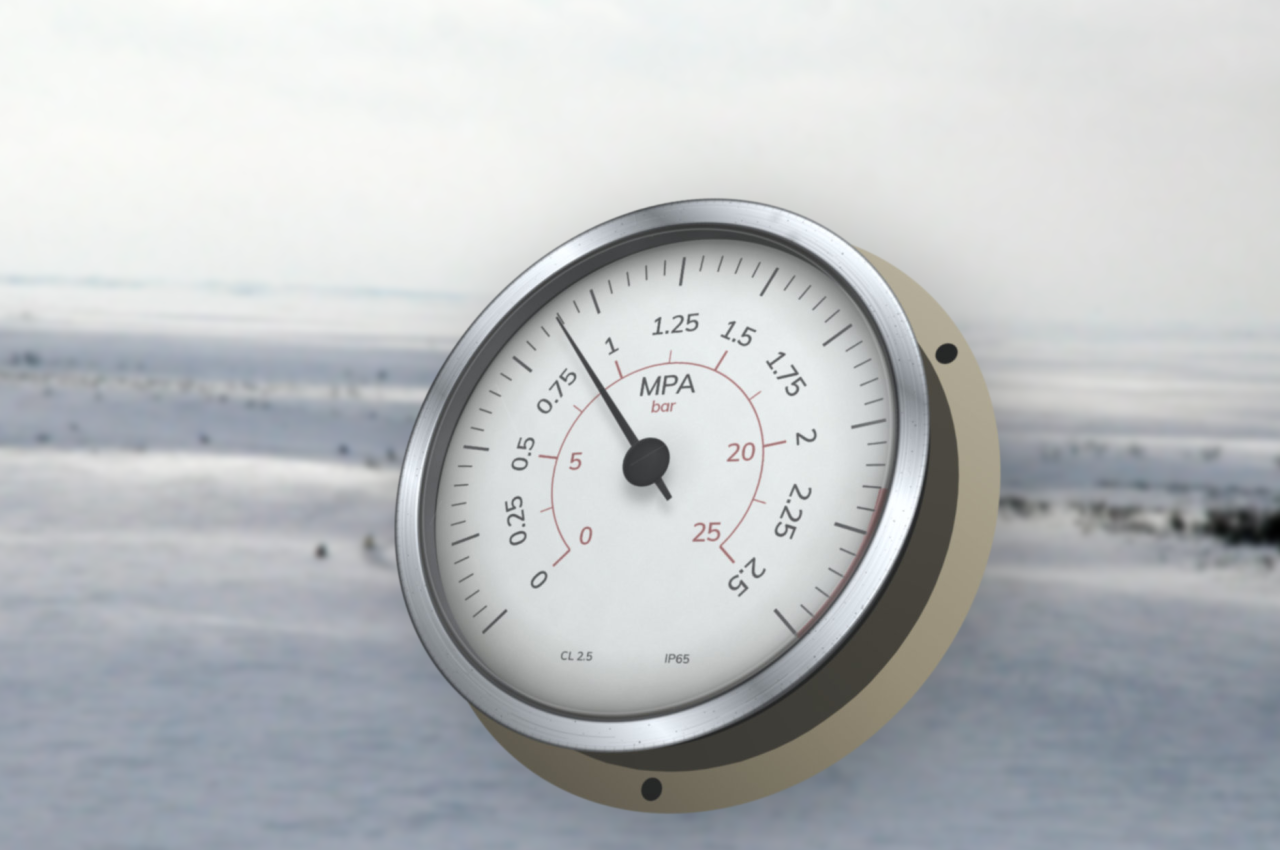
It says 0.9
